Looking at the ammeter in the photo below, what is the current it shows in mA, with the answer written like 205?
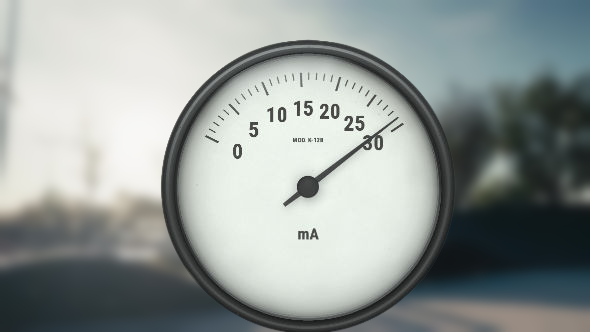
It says 29
